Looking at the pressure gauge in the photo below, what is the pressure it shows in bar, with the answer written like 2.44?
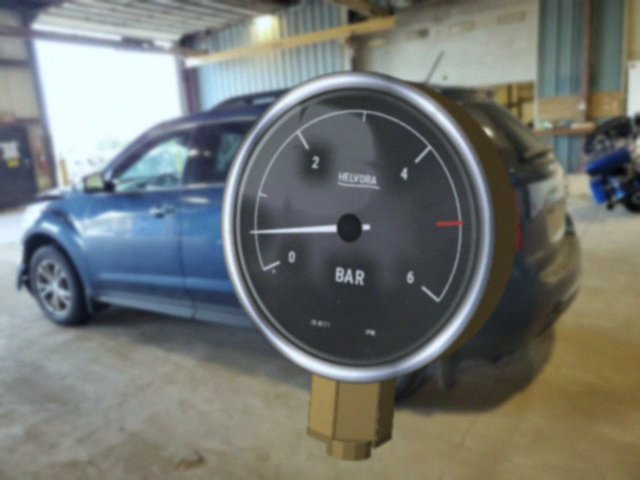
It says 0.5
